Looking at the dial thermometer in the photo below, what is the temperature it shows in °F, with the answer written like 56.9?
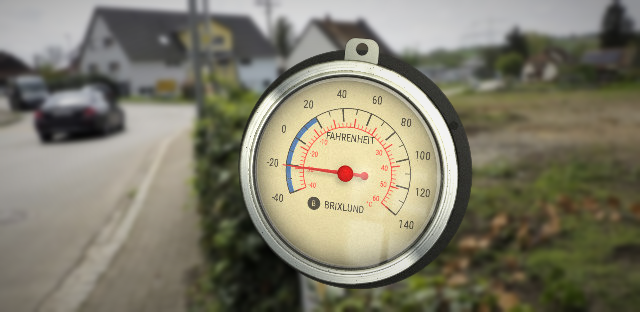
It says -20
